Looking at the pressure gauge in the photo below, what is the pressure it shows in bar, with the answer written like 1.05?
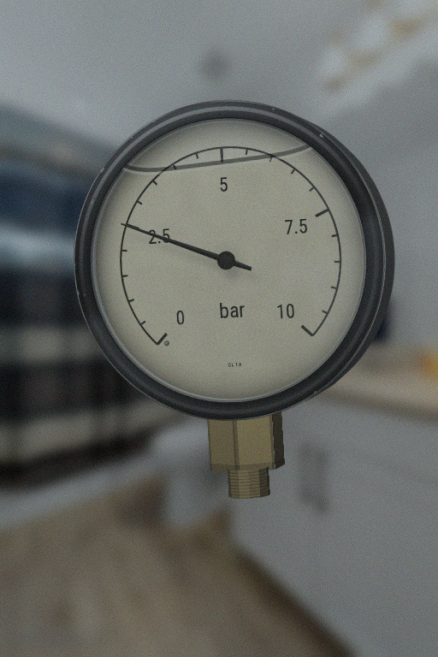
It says 2.5
